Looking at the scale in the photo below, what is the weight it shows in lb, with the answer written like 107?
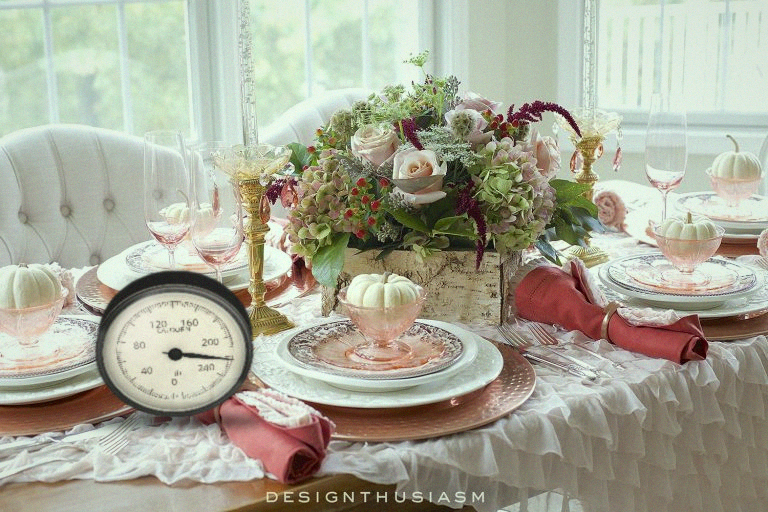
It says 220
